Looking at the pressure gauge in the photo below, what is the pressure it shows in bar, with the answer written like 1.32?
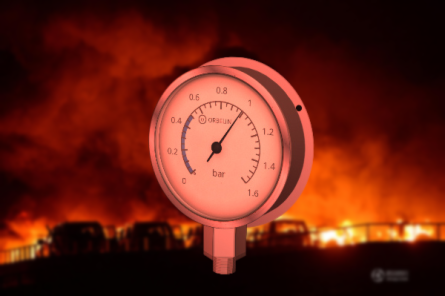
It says 1
